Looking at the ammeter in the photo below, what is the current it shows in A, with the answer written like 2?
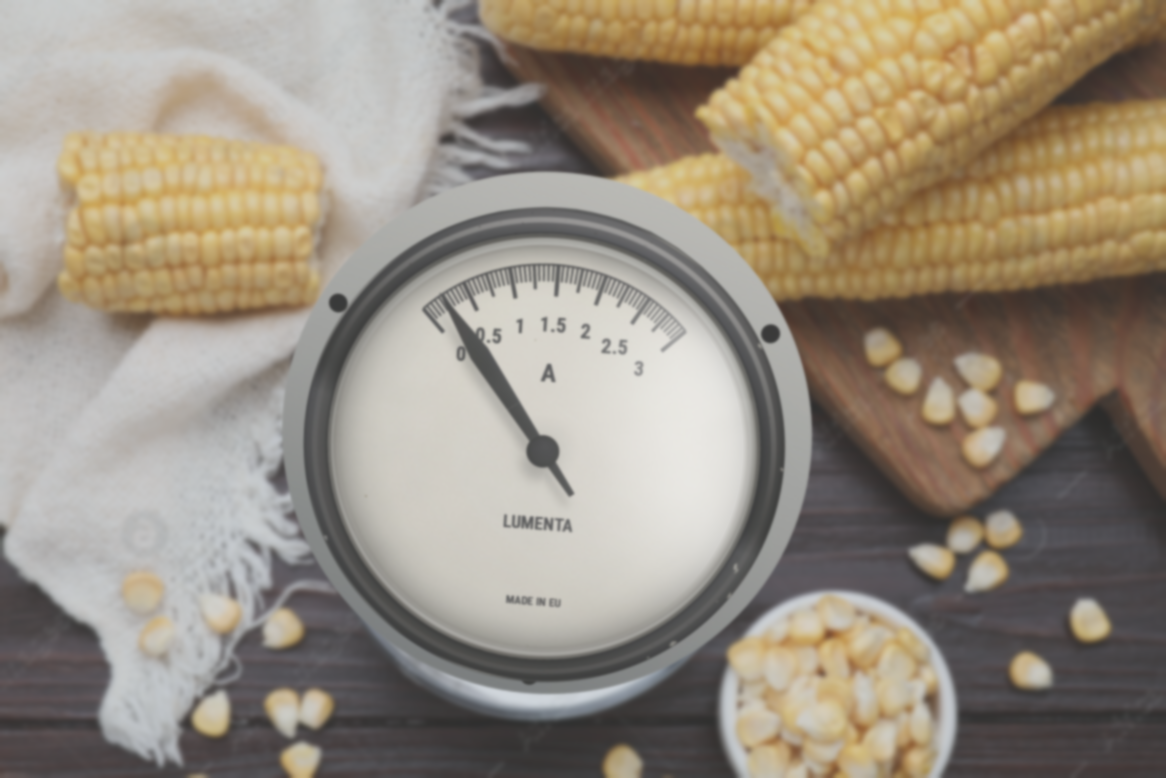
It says 0.25
